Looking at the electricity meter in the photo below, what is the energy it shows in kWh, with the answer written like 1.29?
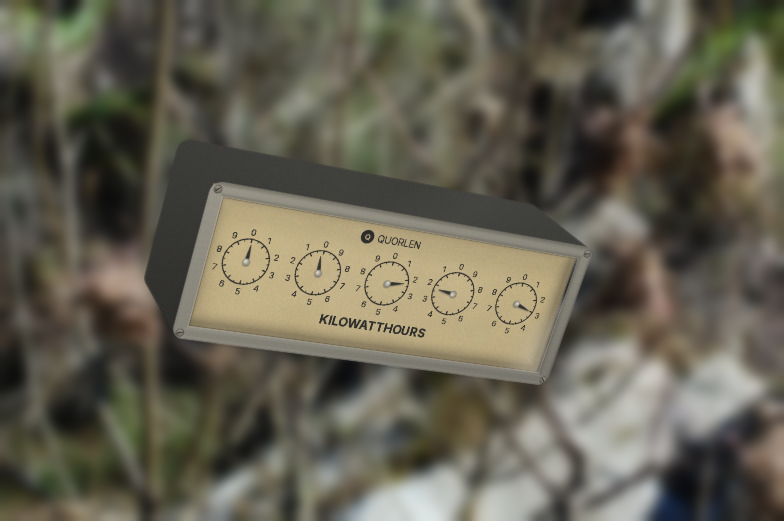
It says 223
